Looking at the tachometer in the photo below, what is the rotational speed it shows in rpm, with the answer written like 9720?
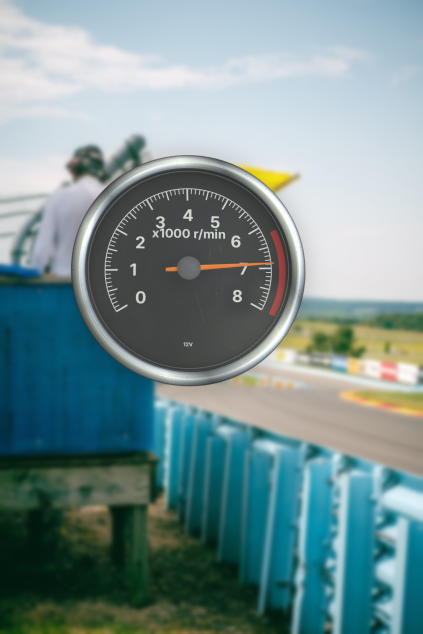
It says 6900
